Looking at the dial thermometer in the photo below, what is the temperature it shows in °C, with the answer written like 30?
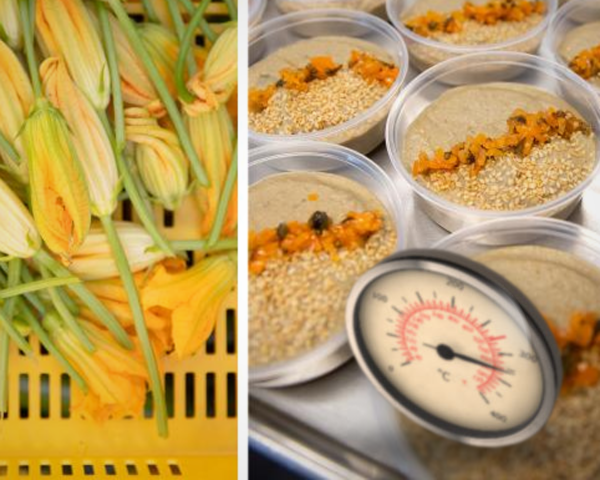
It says 325
